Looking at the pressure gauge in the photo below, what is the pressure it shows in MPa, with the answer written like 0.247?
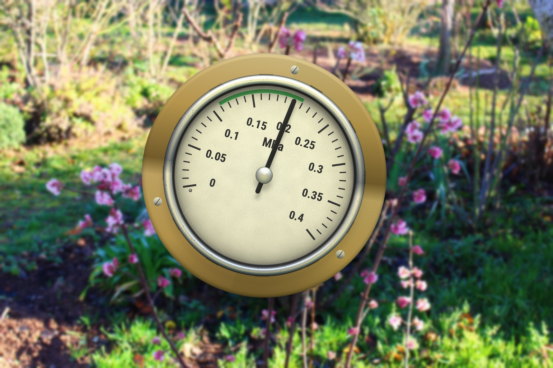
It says 0.2
